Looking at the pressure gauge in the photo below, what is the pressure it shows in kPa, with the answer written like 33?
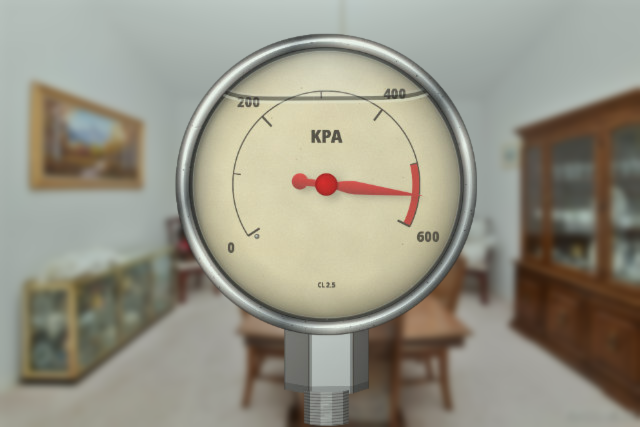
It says 550
